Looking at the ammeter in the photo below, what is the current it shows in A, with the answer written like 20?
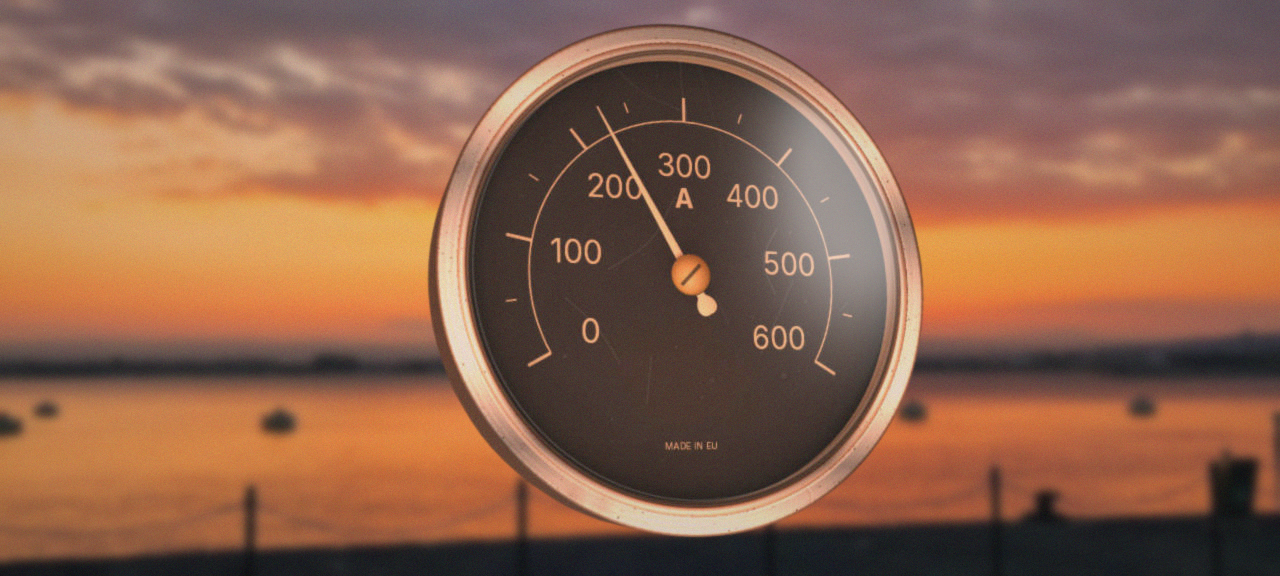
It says 225
